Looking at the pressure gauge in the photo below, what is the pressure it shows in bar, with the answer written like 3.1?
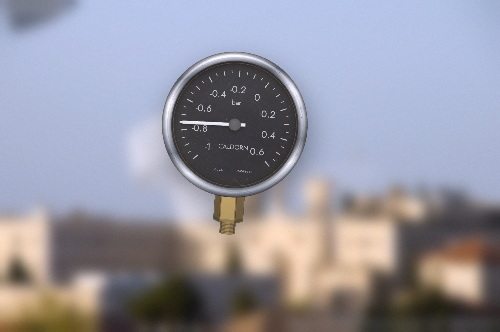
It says -0.75
